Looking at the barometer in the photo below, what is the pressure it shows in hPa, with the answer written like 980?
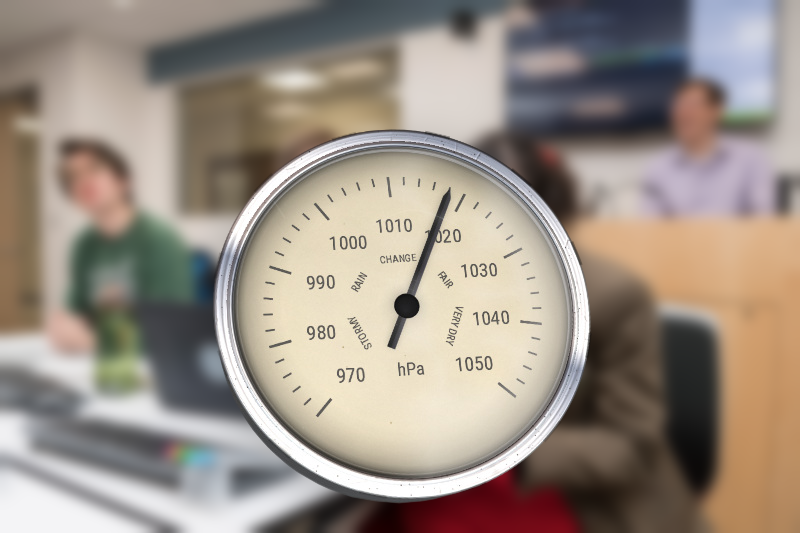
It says 1018
